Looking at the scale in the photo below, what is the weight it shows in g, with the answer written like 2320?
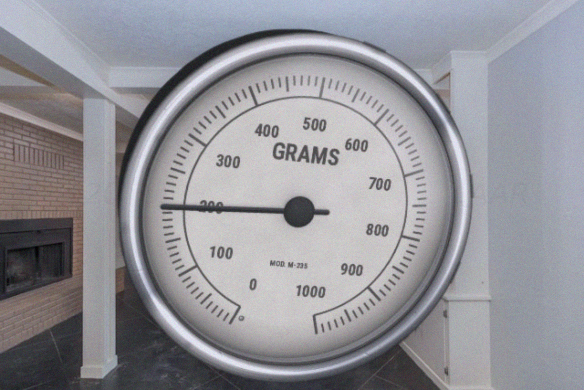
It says 200
